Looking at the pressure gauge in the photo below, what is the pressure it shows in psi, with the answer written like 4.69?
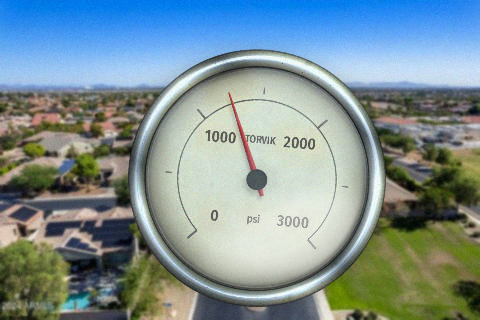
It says 1250
